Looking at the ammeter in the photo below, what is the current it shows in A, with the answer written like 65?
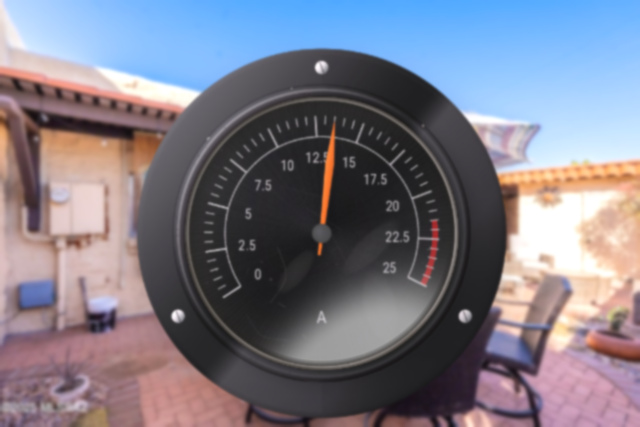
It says 13.5
